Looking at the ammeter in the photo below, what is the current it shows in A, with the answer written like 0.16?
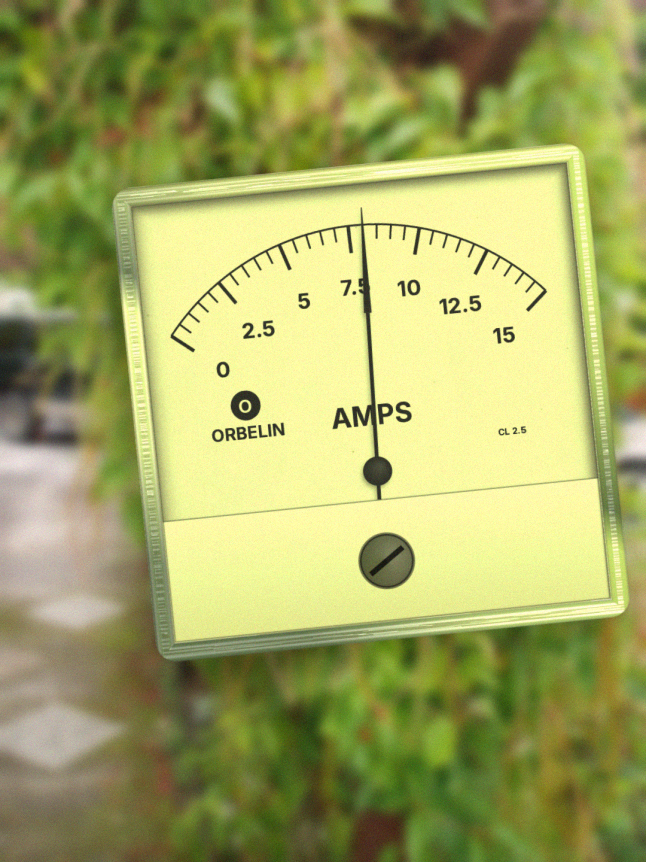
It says 8
